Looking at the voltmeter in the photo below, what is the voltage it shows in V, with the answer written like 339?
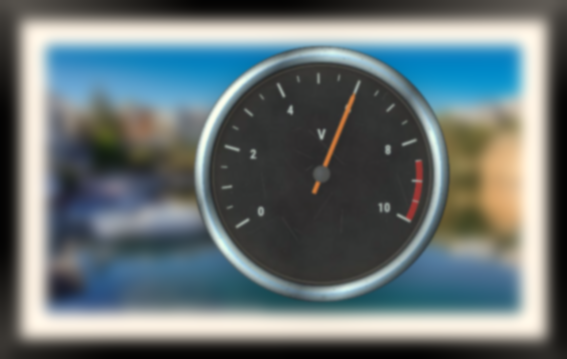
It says 6
